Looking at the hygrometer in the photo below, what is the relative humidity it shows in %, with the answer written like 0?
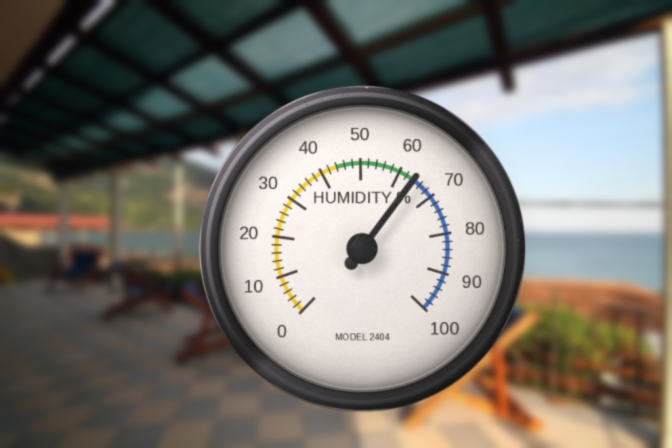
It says 64
